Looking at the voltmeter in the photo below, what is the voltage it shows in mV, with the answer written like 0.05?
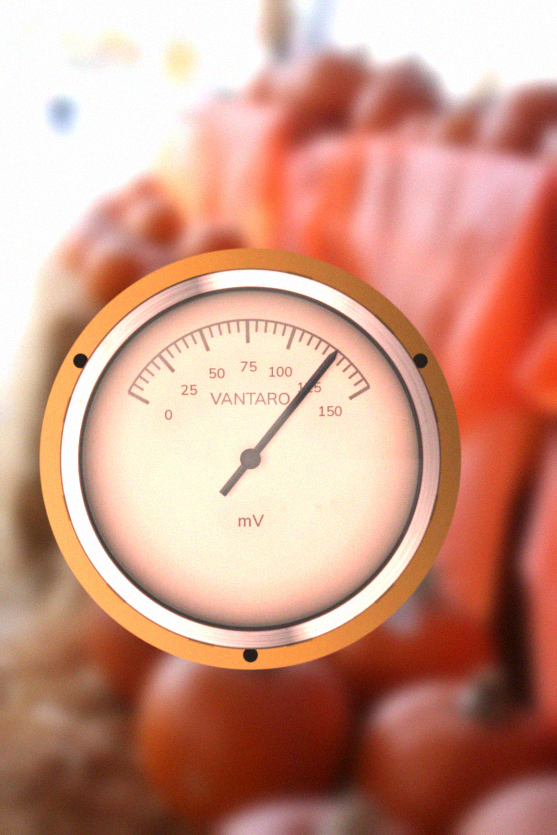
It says 125
